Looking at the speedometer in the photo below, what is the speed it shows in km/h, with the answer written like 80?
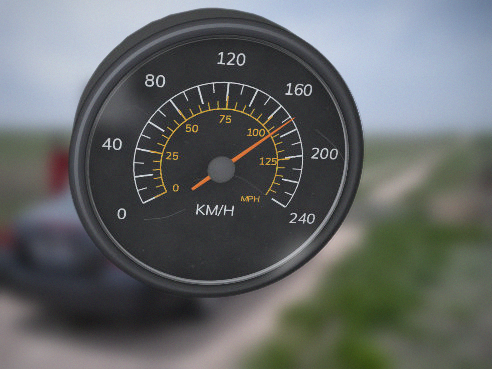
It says 170
